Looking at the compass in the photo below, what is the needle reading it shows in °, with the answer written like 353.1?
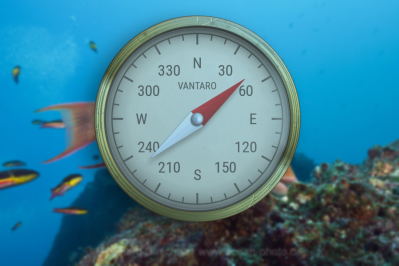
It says 50
